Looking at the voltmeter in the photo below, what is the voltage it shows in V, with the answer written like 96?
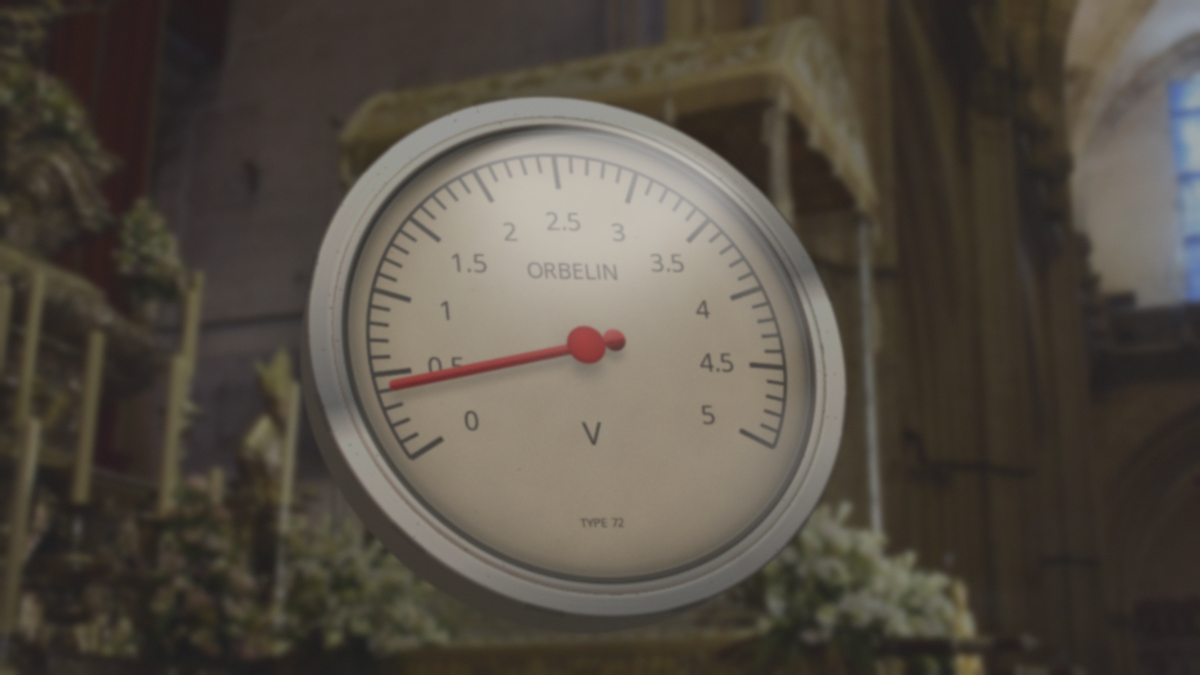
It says 0.4
